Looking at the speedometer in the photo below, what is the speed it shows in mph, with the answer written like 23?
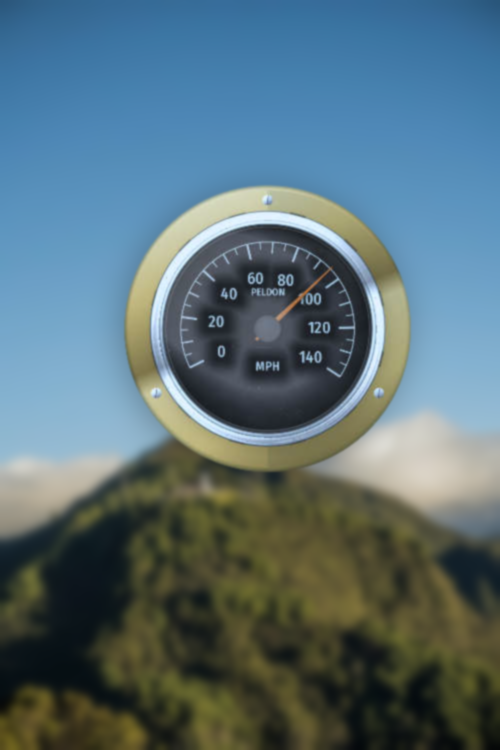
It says 95
